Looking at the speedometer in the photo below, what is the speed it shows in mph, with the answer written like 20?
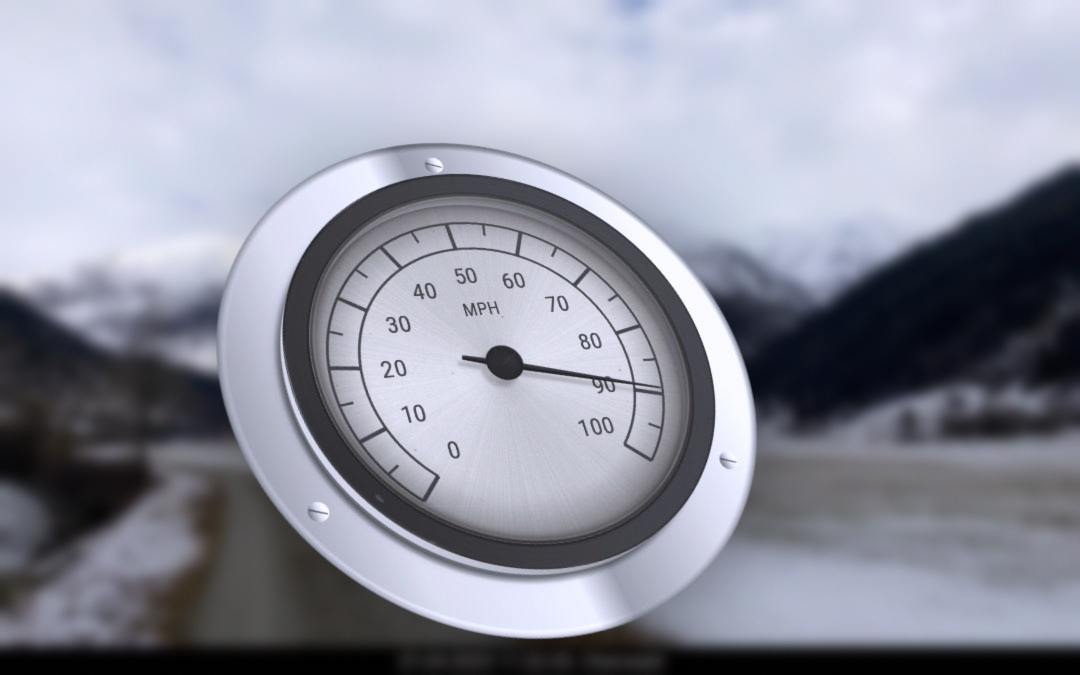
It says 90
